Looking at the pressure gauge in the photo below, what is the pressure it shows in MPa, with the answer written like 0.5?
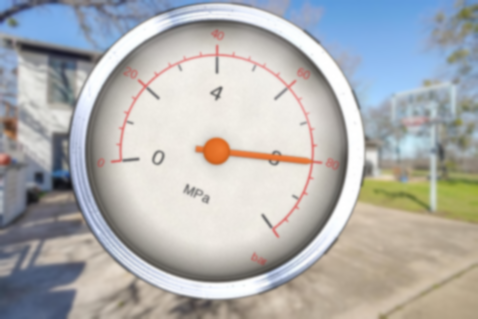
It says 8
